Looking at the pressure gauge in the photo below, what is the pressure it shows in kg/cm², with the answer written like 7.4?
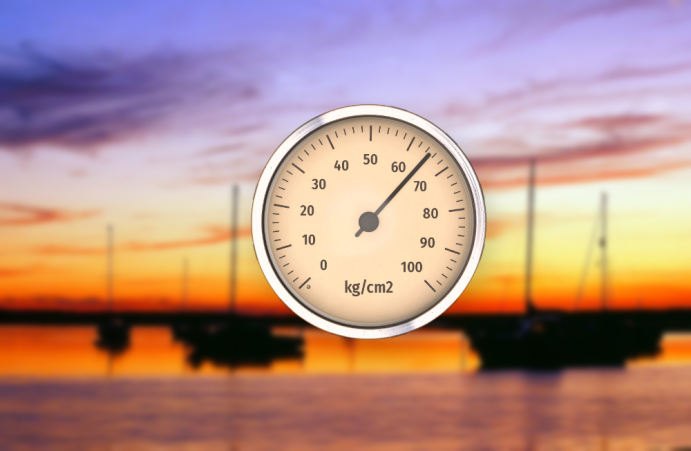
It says 65
